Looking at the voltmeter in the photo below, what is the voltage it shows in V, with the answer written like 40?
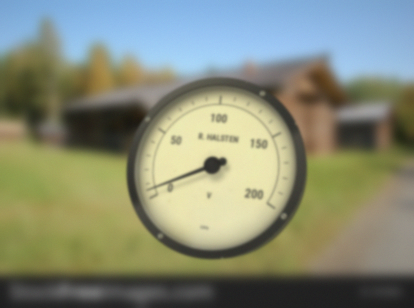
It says 5
